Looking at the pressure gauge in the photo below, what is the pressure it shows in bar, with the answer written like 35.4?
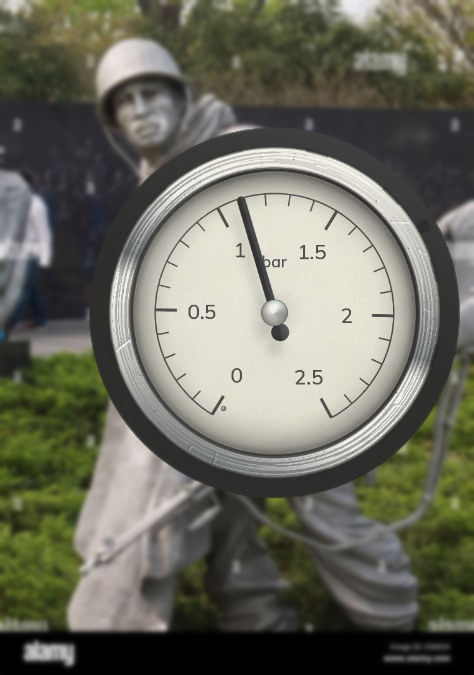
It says 1.1
